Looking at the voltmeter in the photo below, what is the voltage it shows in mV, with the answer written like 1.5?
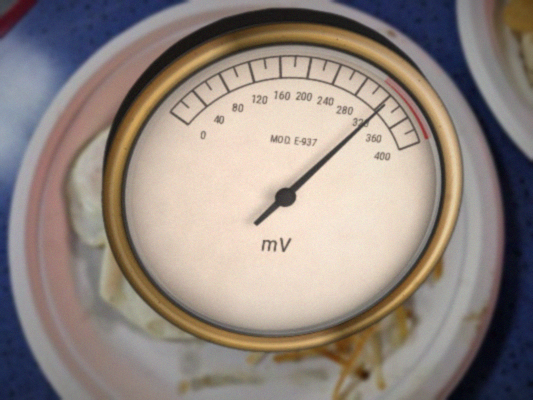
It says 320
